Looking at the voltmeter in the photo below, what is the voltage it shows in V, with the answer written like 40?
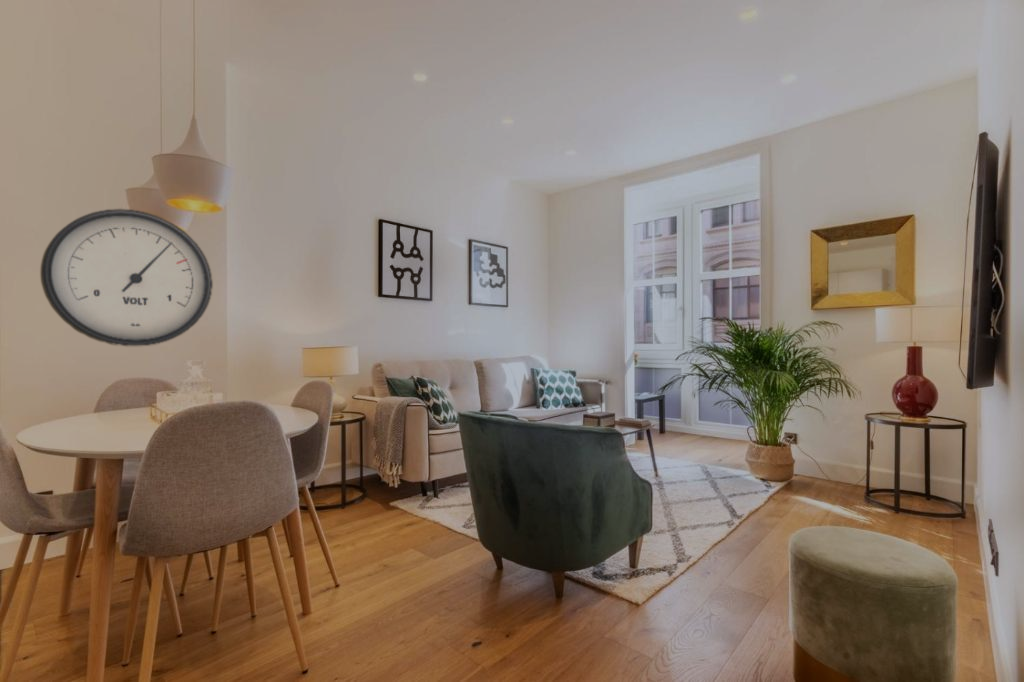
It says 0.65
